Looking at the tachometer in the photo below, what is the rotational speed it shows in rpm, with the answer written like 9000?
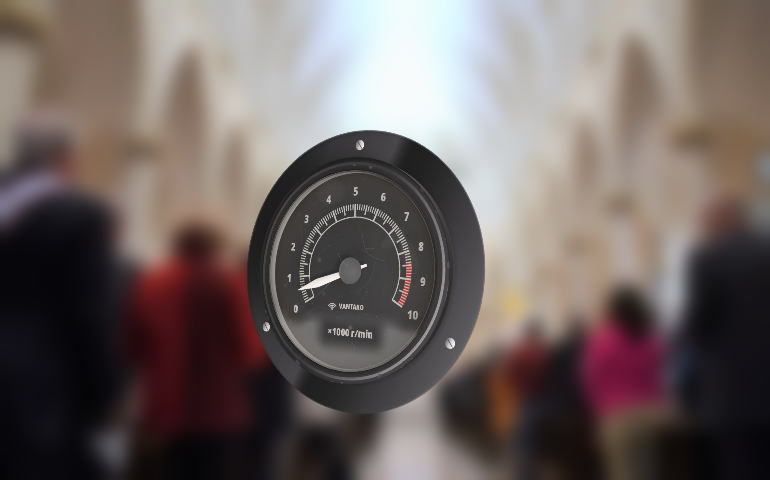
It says 500
